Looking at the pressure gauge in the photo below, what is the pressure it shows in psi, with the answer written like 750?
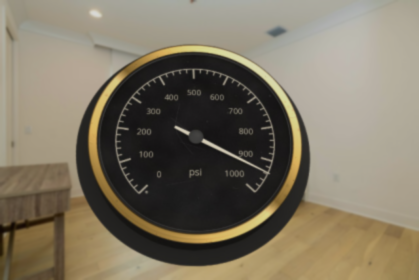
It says 940
